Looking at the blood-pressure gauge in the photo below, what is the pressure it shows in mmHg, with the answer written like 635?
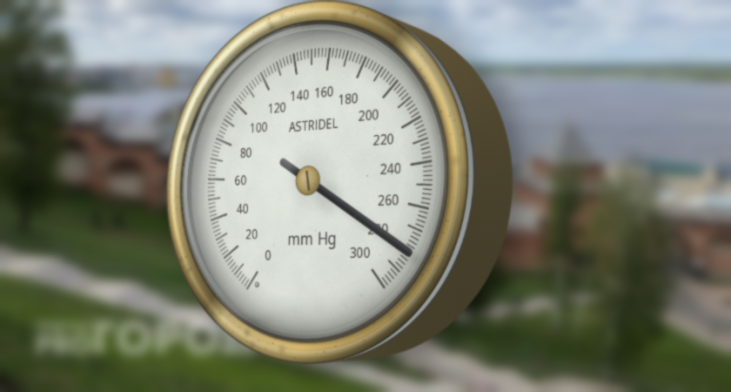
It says 280
